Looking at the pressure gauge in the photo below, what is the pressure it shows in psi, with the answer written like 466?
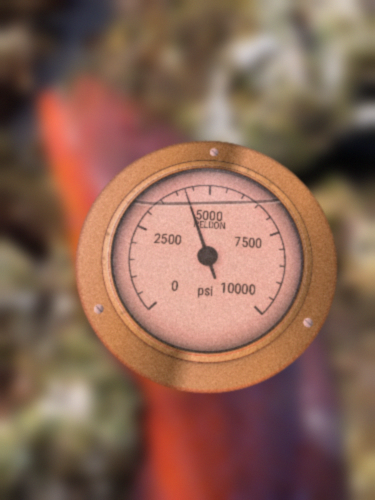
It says 4250
